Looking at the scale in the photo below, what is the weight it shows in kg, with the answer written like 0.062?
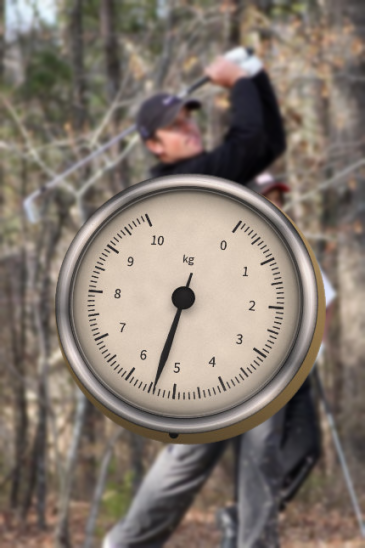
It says 5.4
